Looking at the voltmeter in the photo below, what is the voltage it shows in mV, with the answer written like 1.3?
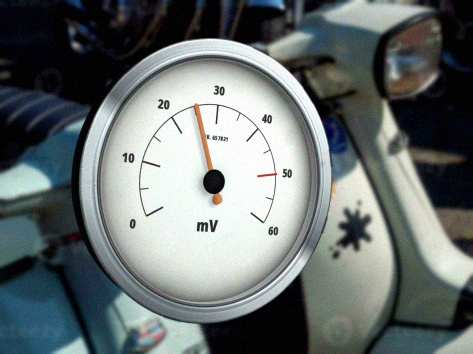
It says 25
